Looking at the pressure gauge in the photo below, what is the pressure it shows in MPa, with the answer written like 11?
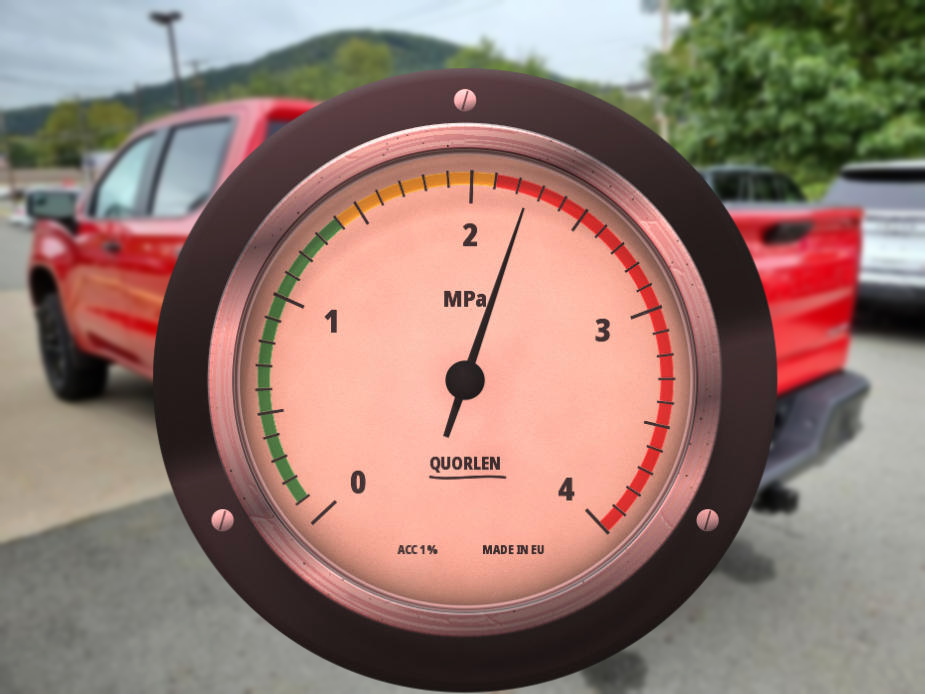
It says 2.25
